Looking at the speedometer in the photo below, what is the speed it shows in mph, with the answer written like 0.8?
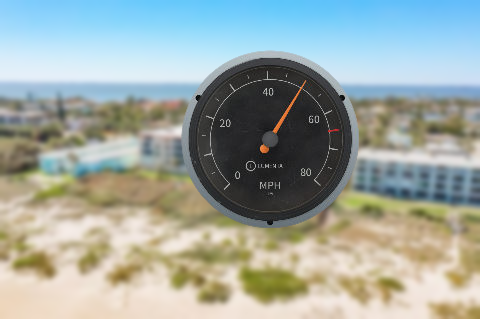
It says 50
